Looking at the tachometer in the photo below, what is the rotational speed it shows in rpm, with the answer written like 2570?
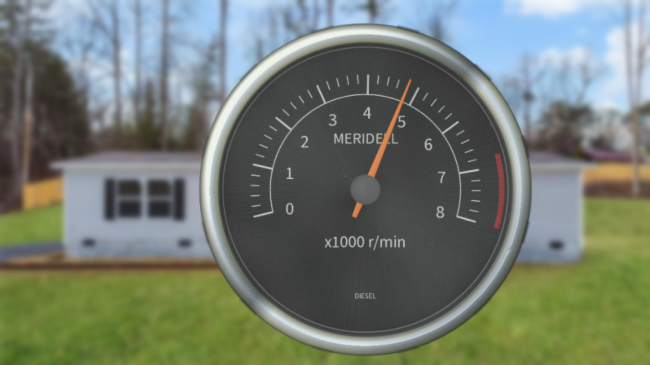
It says 4800
